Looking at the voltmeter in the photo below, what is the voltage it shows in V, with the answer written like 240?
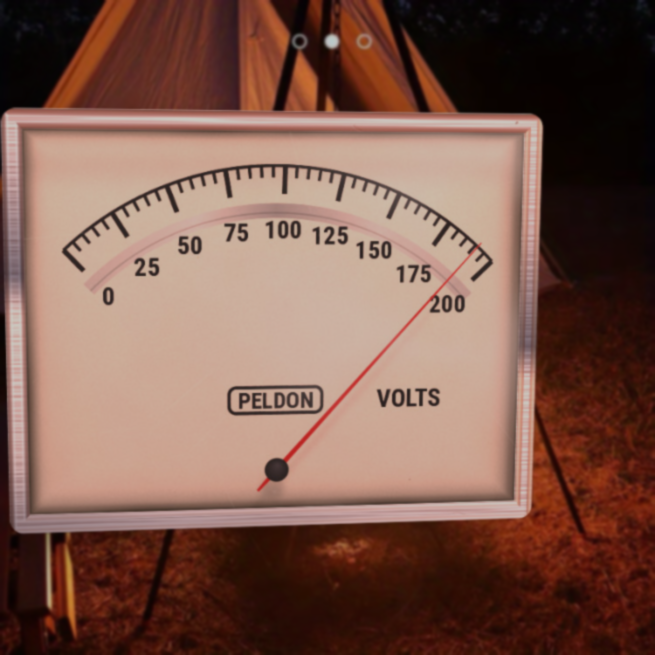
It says 190
